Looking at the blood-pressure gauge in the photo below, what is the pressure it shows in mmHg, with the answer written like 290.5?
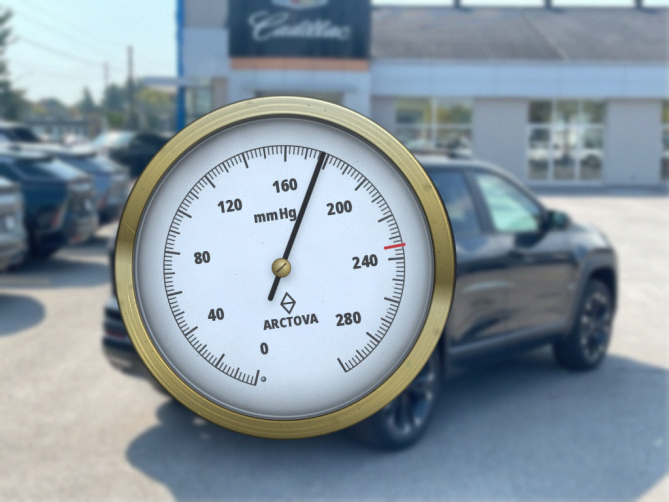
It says 178
